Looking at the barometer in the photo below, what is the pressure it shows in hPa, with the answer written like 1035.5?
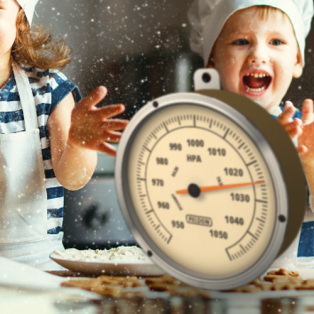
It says 1025
